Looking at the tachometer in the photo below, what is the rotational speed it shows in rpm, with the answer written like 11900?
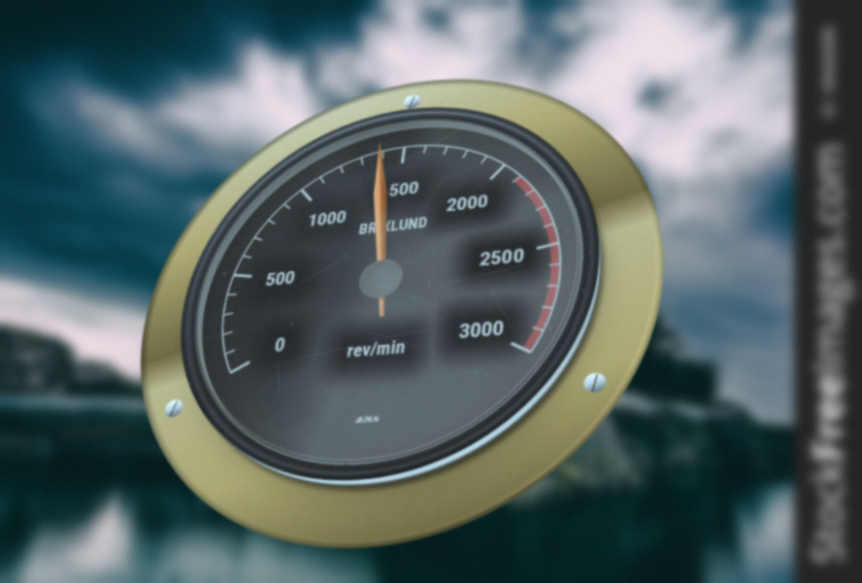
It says 1400
